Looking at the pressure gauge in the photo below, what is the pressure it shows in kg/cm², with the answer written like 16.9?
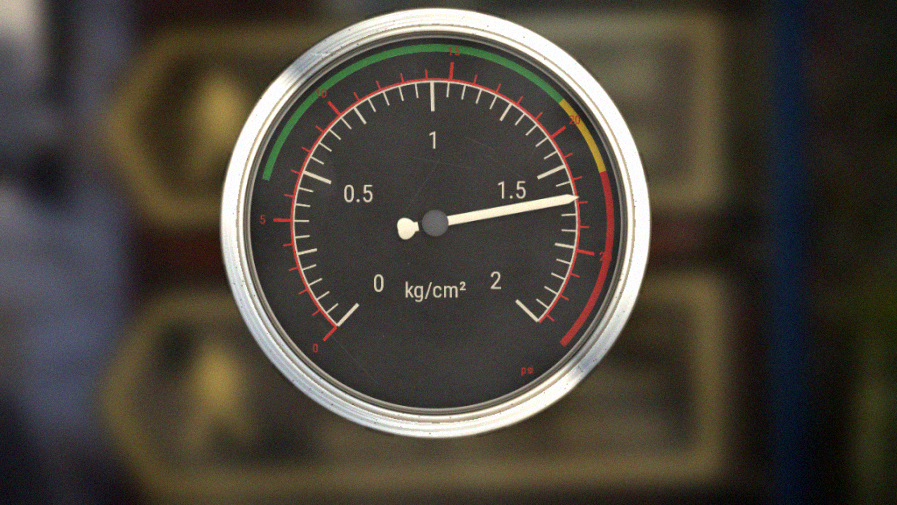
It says 1.6
